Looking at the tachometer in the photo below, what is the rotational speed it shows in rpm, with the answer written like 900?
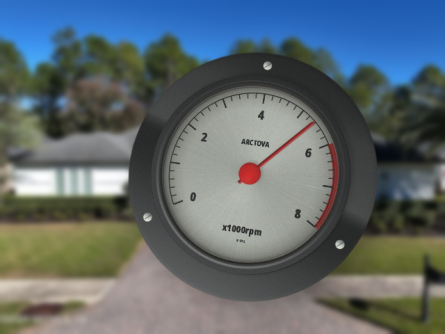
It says 5400
